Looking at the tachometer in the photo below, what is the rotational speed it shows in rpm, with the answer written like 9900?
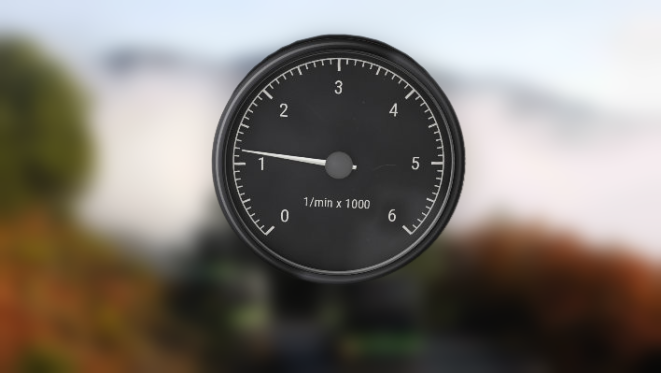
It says 1200
